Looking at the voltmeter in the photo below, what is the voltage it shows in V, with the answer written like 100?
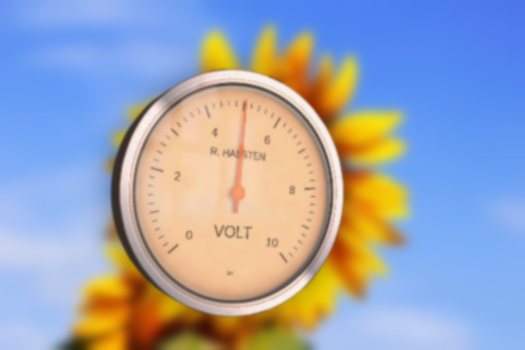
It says 5
